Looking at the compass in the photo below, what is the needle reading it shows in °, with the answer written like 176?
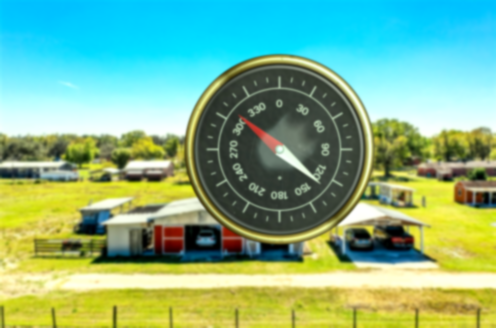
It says 310
